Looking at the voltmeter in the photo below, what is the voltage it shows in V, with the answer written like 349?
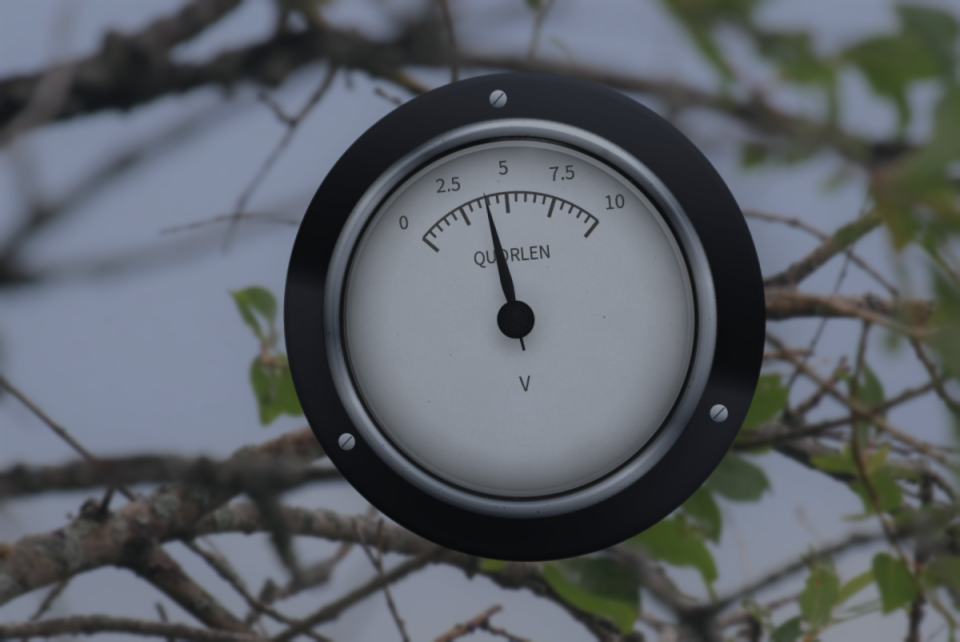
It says 4
